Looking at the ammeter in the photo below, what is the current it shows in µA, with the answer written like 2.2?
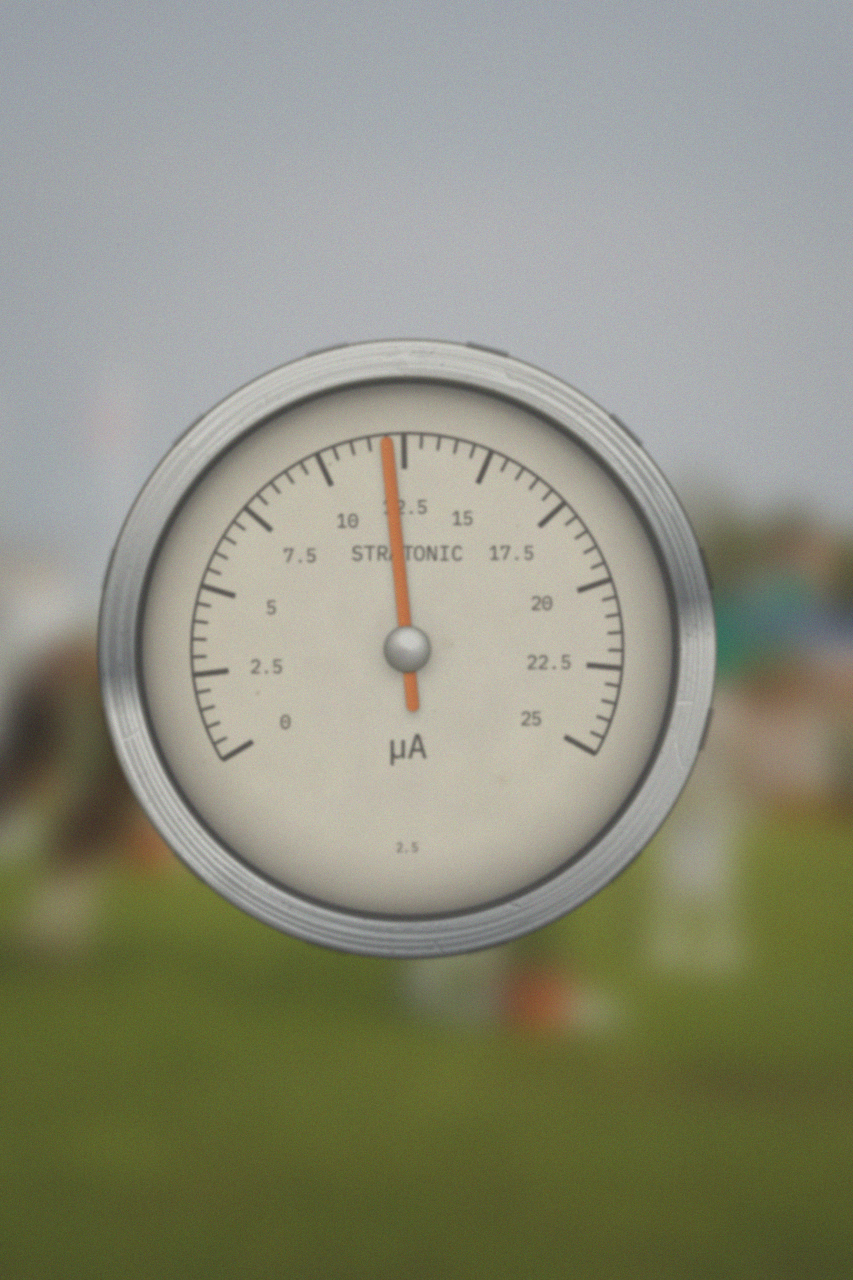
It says 12
